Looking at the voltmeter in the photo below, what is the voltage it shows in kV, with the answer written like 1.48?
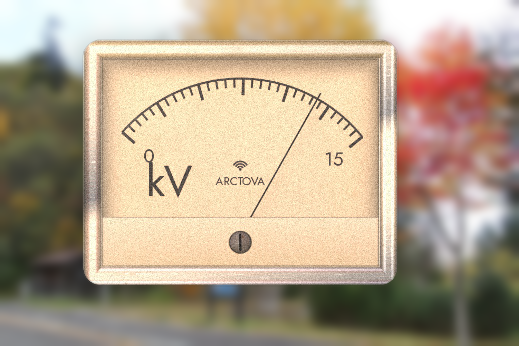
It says 11.75
